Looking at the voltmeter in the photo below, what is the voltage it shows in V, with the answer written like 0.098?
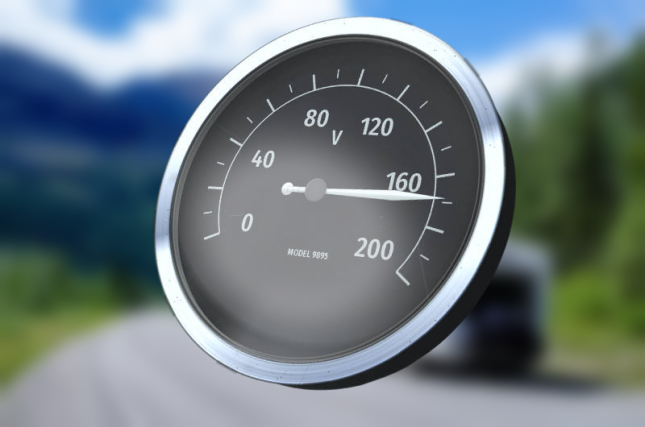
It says 170
